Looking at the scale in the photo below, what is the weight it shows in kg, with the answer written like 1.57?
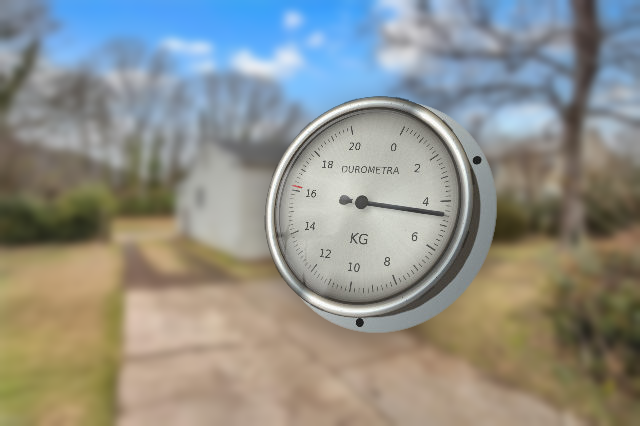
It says 4.6
